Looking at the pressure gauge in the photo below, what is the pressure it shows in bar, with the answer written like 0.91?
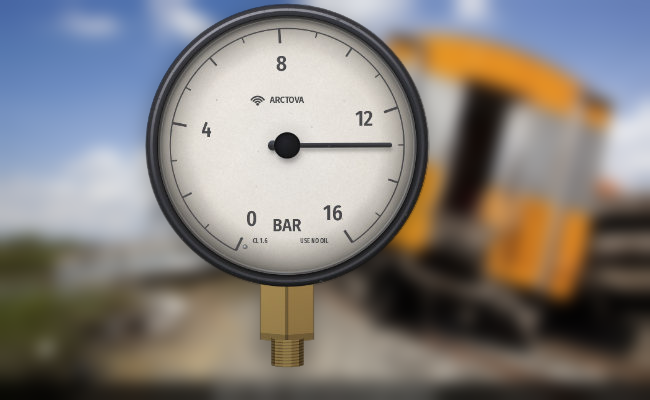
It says 13
